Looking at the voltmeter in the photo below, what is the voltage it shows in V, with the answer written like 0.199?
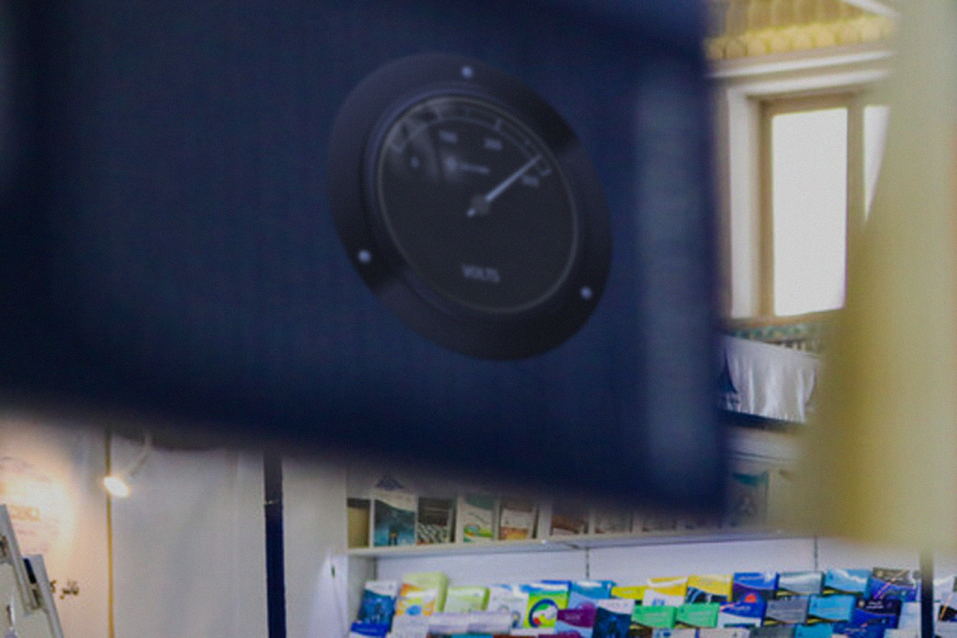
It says 275
